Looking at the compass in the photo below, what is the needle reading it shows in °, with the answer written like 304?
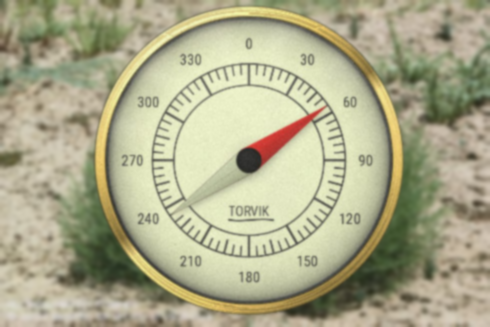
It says 55
